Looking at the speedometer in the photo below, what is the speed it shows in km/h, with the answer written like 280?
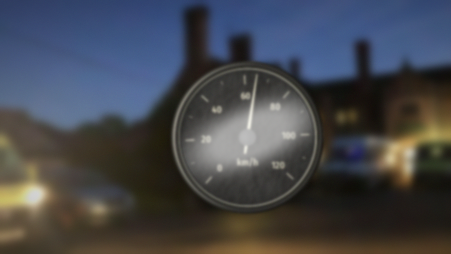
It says 65
